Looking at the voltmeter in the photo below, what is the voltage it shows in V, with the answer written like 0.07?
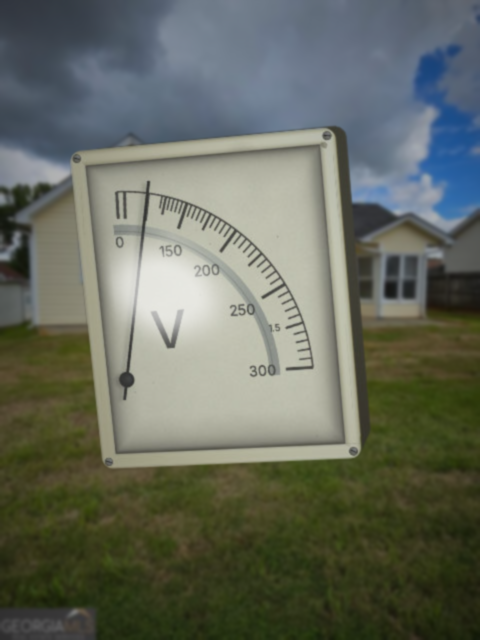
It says 100
